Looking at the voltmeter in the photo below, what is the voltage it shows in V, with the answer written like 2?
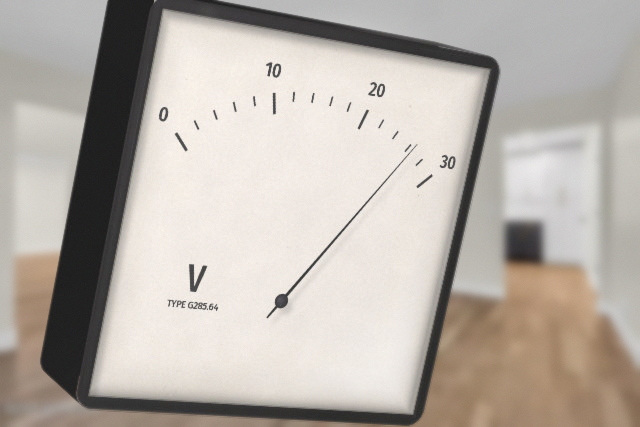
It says 26
